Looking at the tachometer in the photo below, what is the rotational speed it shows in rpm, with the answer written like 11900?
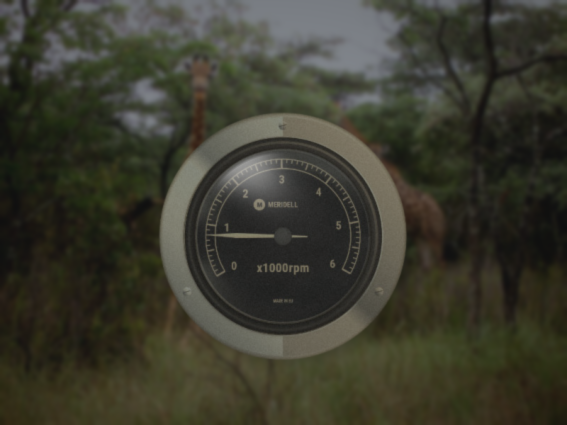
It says 800
